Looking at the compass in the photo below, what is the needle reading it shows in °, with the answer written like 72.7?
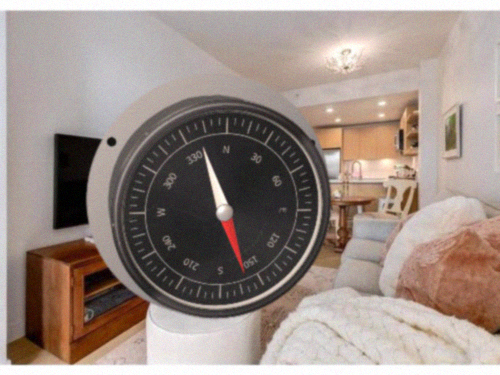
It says 160
